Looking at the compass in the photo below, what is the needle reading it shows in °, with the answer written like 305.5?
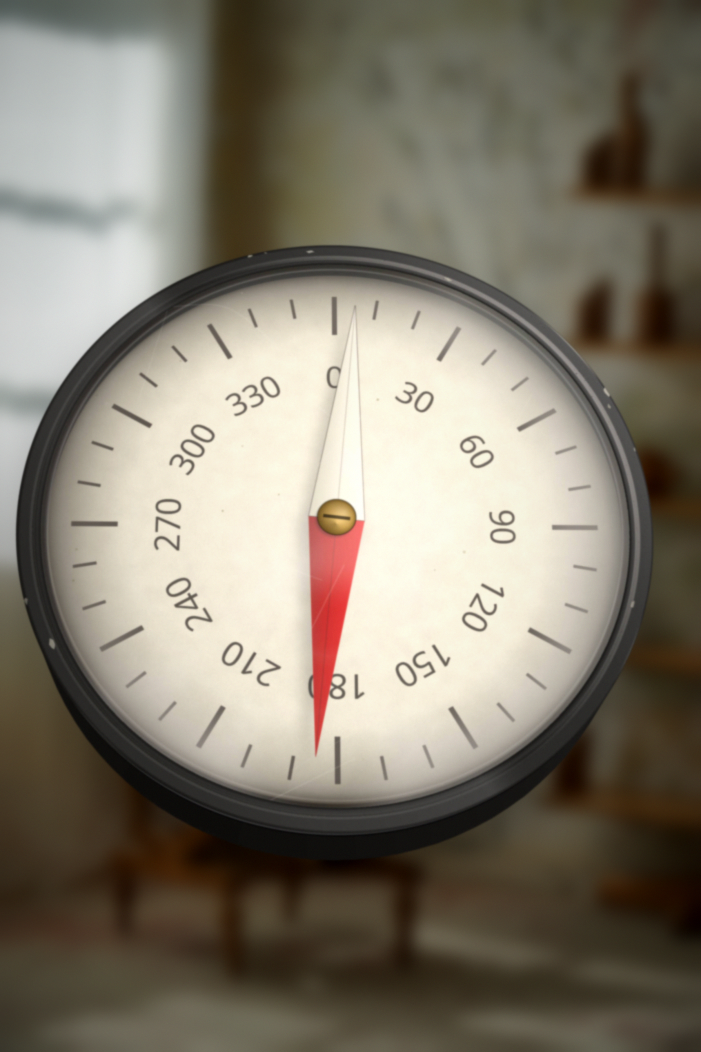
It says 185
